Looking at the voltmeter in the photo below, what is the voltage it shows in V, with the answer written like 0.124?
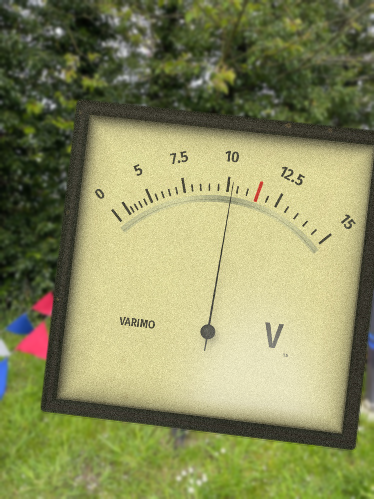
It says 10.25
